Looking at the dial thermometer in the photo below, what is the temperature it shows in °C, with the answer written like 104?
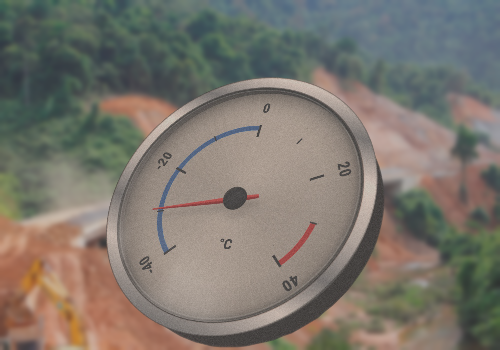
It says -30
